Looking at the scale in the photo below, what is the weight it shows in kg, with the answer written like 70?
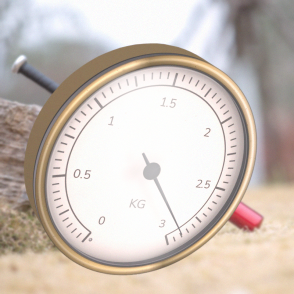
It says 2.9
